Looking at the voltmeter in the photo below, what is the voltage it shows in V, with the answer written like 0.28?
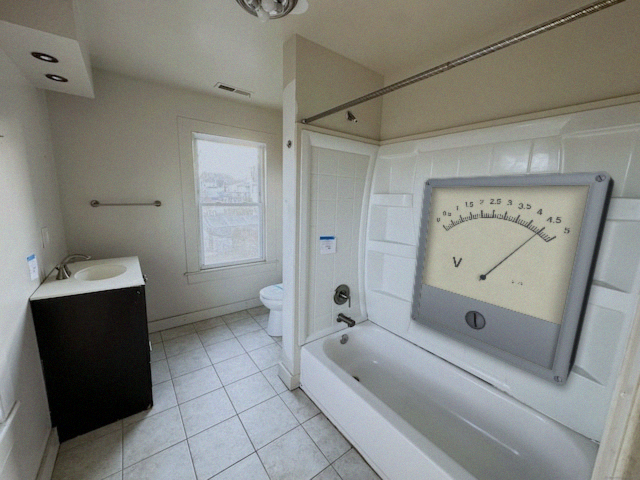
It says 4.5
